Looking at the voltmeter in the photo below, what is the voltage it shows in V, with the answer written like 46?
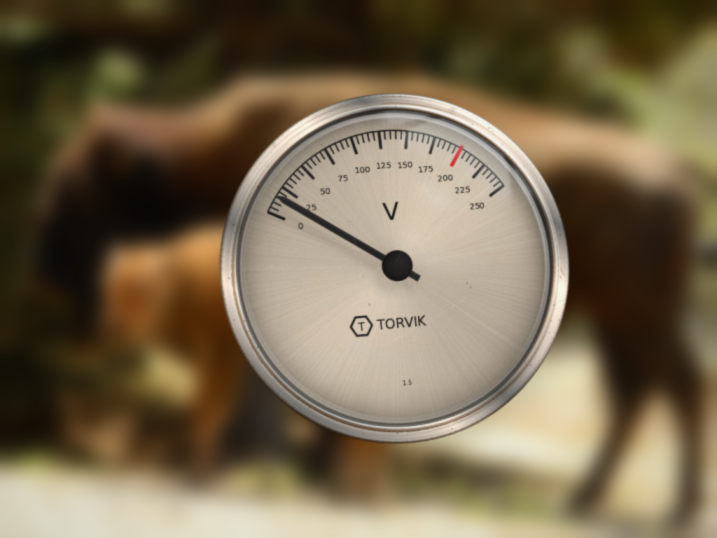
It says 15
